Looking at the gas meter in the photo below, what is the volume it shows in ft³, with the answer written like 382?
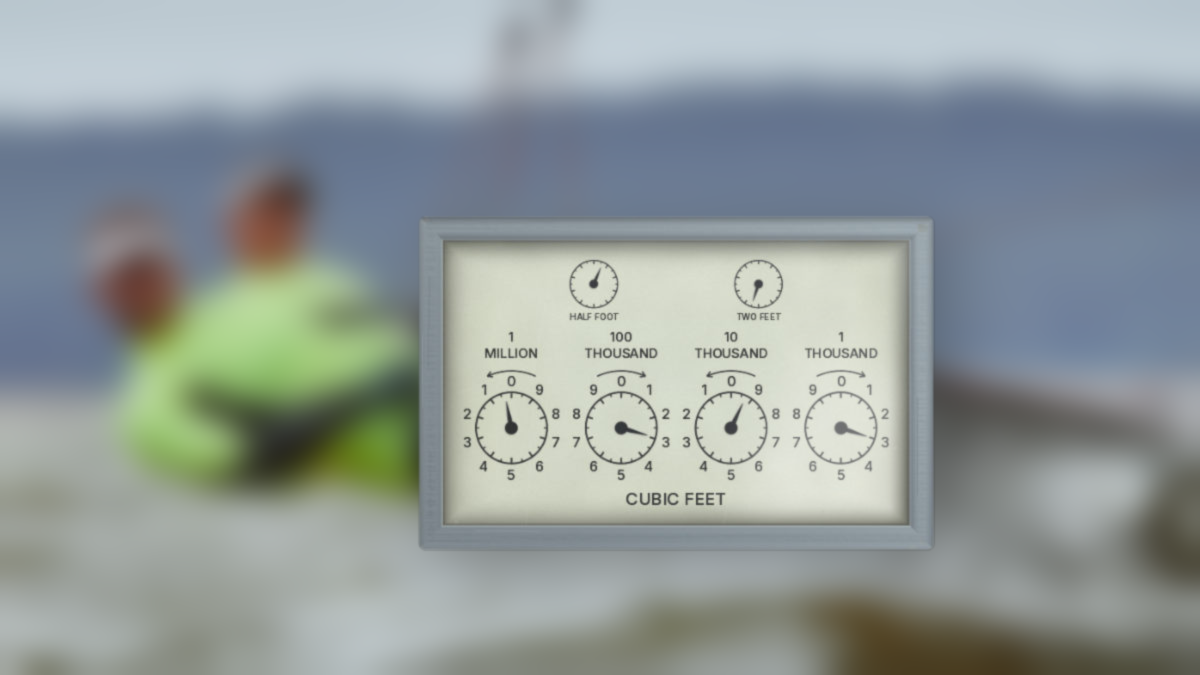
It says 29300
